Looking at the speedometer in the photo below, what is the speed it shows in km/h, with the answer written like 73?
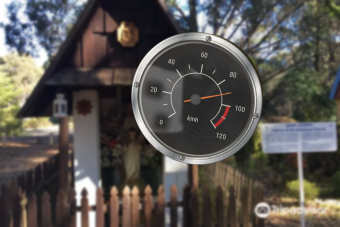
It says 90
